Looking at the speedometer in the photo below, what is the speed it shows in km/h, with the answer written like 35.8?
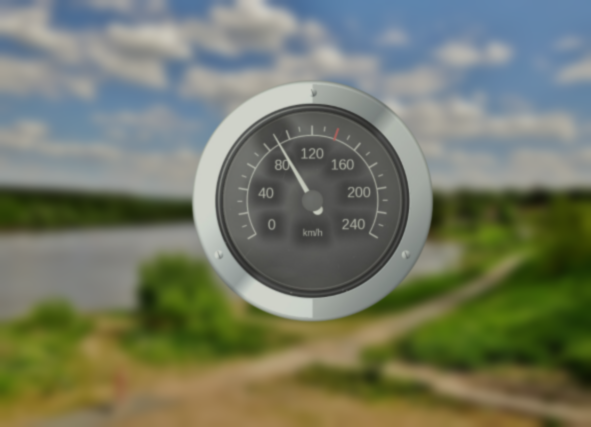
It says 90
